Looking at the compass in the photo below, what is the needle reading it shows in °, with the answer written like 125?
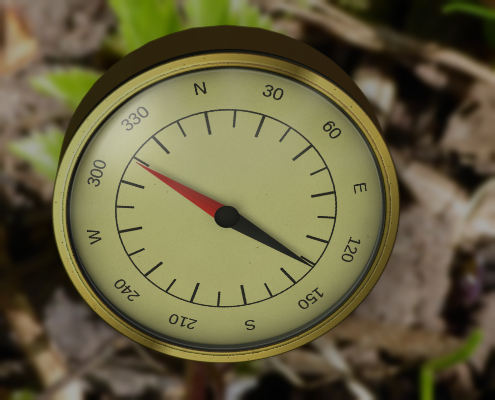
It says 315
